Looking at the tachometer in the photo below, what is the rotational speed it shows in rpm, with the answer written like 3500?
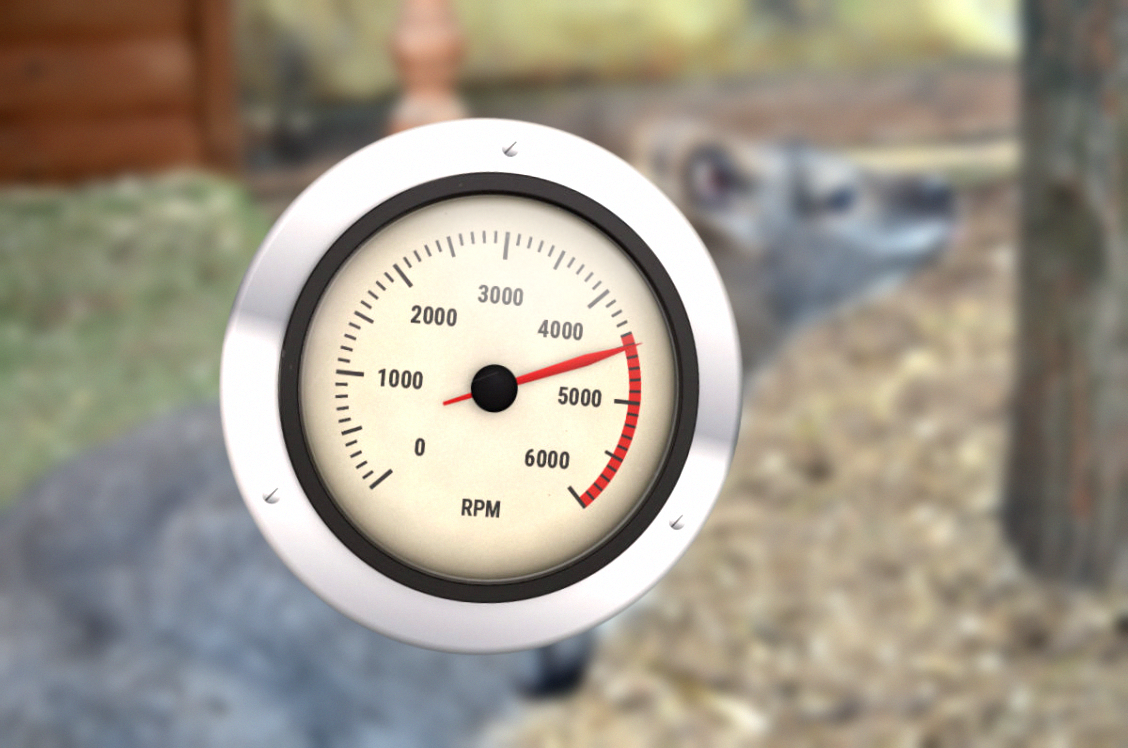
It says 4500
